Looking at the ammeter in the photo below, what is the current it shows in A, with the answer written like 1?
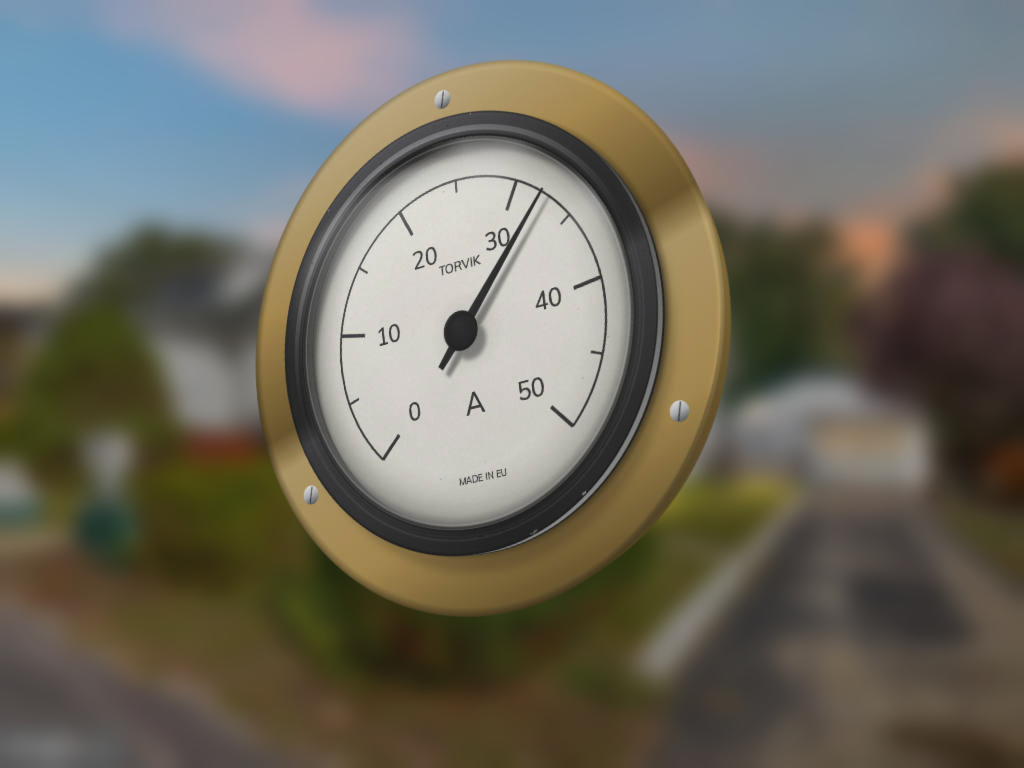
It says 32.5
